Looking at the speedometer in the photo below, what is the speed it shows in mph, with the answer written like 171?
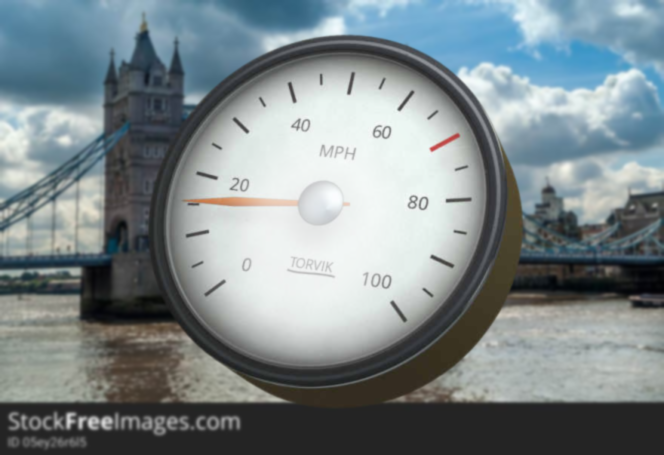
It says 15
